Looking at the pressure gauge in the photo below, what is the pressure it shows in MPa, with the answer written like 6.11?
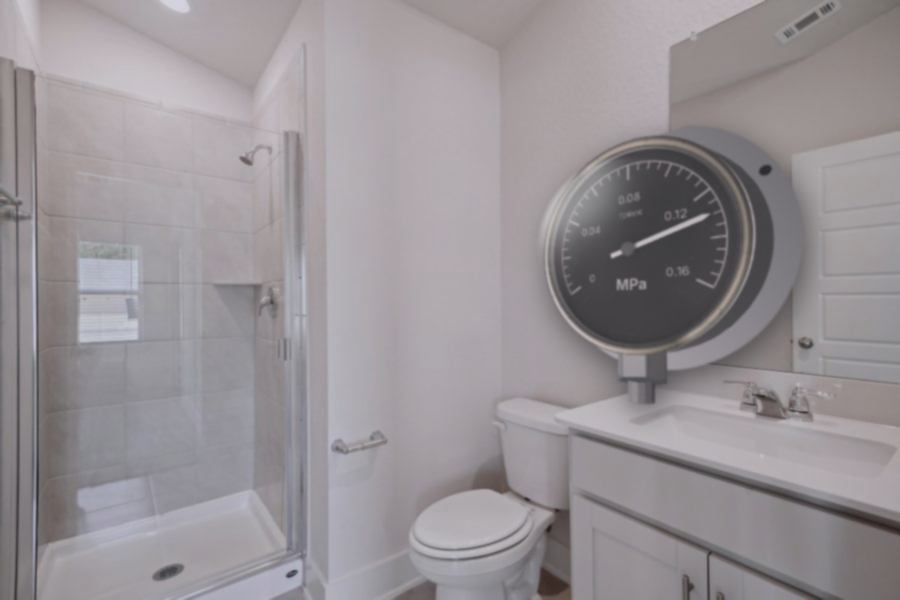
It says 0.13
